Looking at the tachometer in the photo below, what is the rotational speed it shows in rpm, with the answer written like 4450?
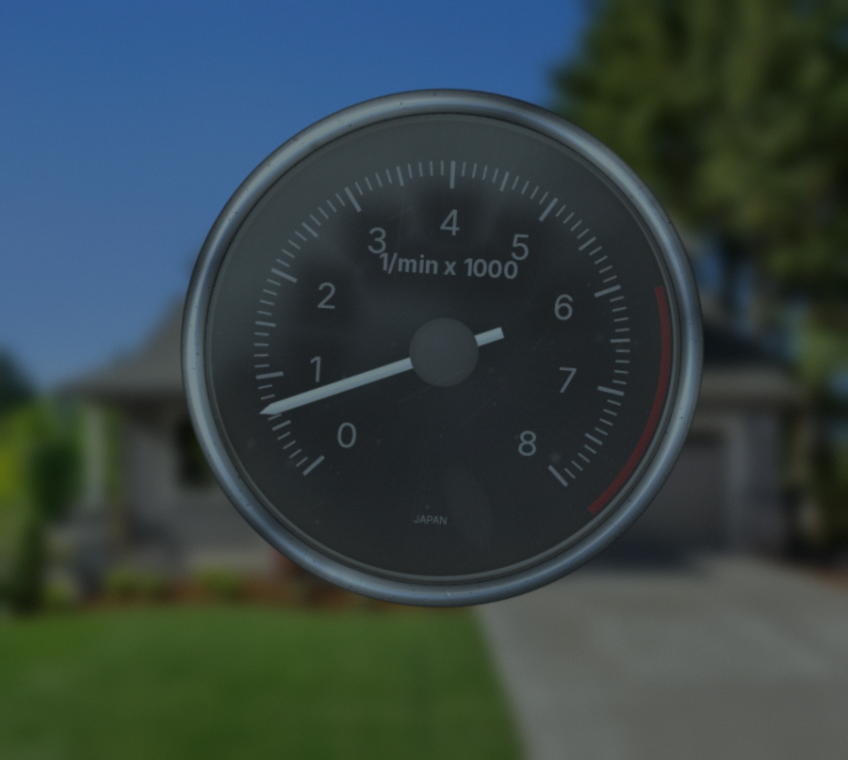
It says 700
